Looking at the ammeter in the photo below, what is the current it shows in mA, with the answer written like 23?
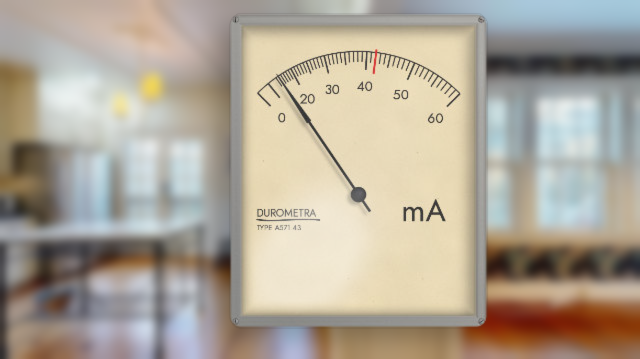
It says 15
